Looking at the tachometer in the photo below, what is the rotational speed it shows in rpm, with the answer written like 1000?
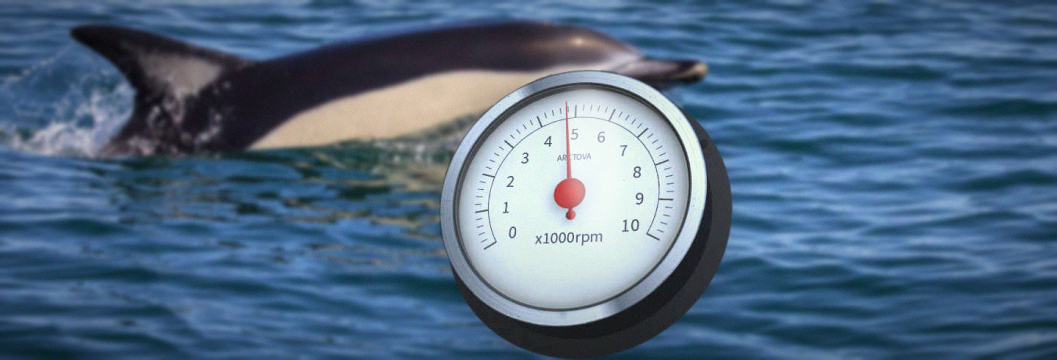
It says 4800
